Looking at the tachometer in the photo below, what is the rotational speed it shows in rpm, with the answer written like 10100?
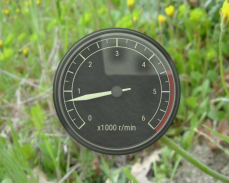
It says 750
